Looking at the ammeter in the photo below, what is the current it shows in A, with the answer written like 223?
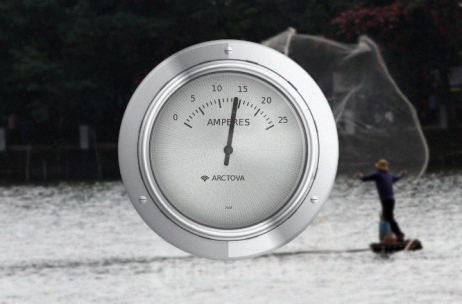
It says 14
